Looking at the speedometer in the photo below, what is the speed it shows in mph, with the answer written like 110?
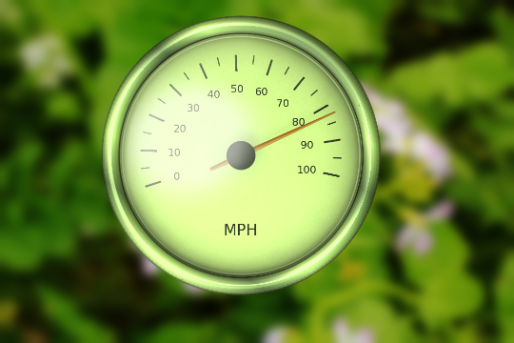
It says 82.5
